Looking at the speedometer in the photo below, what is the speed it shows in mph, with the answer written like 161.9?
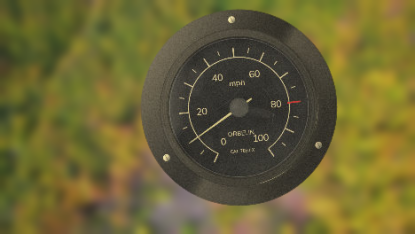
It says 10
